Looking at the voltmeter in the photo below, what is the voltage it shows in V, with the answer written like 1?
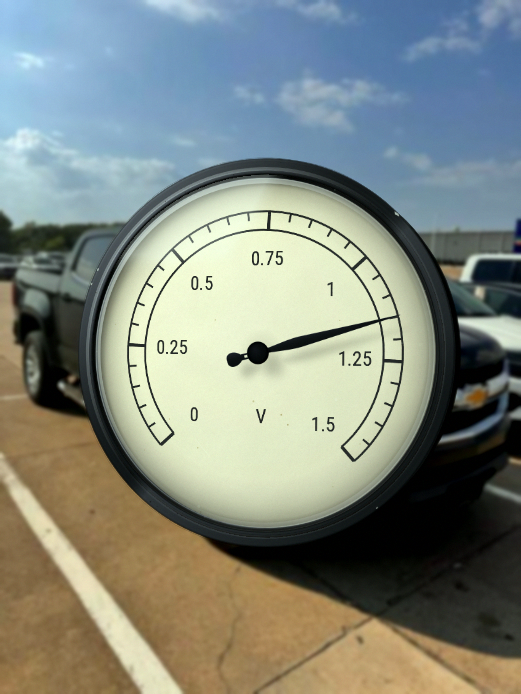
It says 1.15
